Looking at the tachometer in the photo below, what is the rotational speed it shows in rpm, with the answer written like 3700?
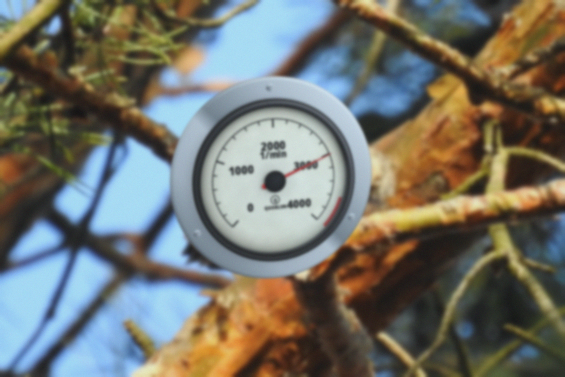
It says 3000
